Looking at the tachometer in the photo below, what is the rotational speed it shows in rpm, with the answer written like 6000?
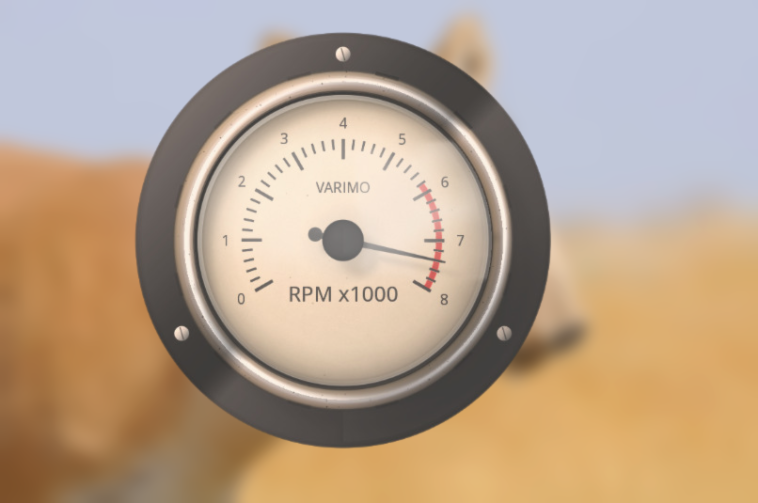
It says 7400
